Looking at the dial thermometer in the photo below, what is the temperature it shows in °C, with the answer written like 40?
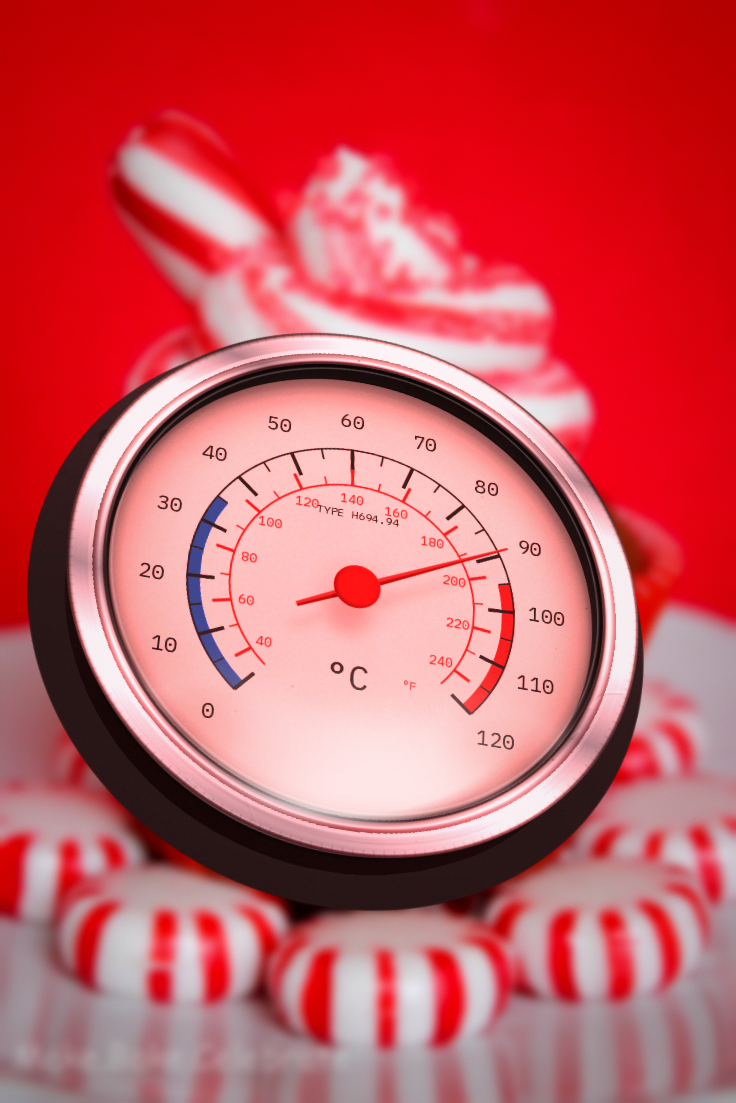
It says 90
